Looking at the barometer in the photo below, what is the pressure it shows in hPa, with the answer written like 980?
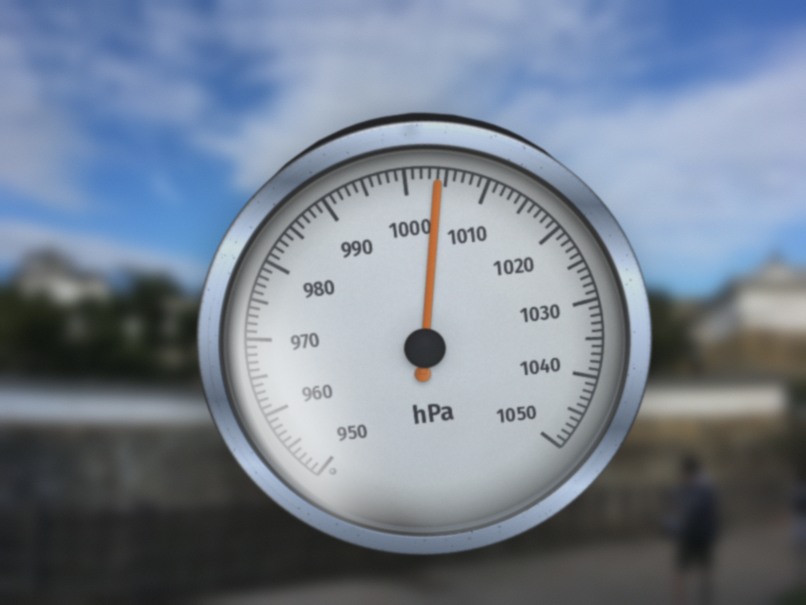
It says 1004
